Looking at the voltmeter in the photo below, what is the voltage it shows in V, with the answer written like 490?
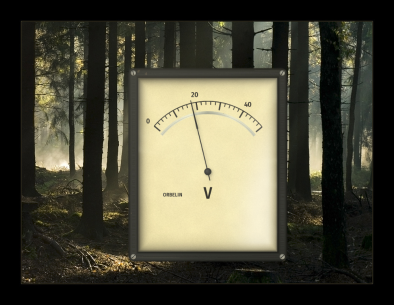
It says 18
